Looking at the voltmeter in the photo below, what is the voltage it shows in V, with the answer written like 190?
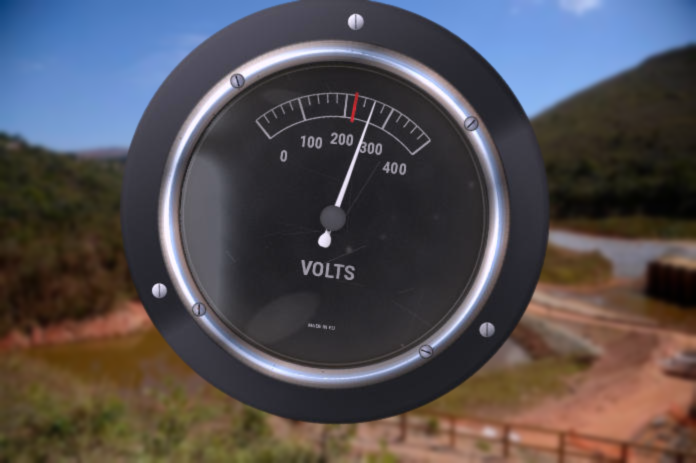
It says 260
